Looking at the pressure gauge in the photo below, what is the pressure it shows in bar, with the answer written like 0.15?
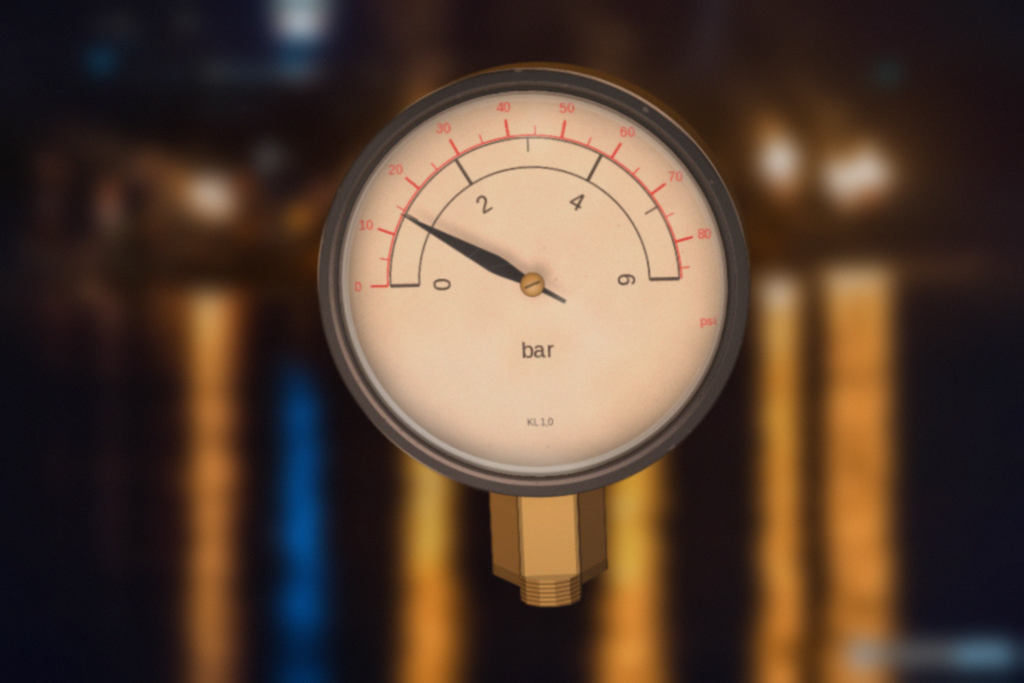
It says 1
